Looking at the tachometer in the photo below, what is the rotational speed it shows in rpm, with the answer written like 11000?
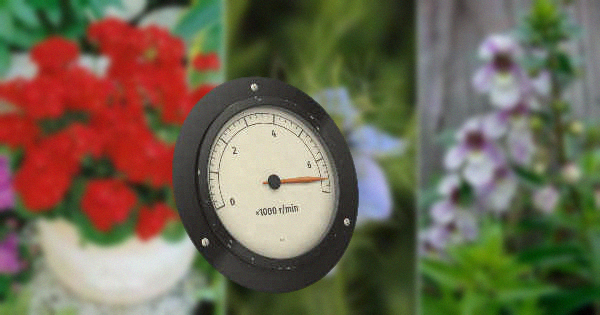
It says 6600
